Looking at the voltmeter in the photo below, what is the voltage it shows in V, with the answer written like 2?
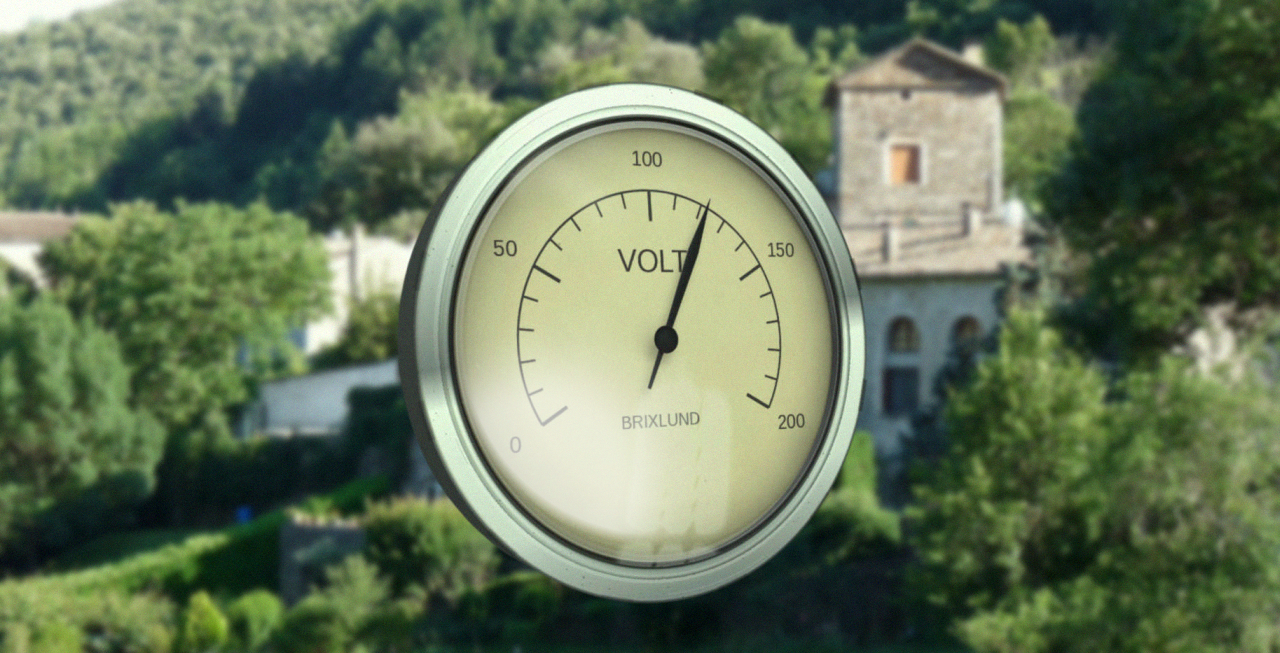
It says 120
